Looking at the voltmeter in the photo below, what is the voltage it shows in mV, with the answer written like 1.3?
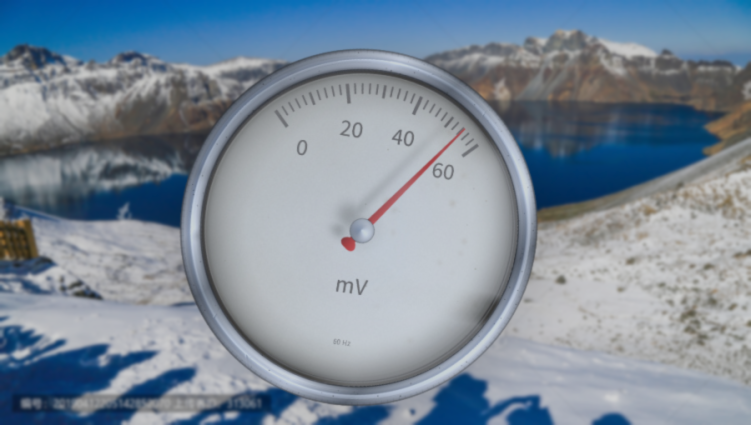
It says 54
